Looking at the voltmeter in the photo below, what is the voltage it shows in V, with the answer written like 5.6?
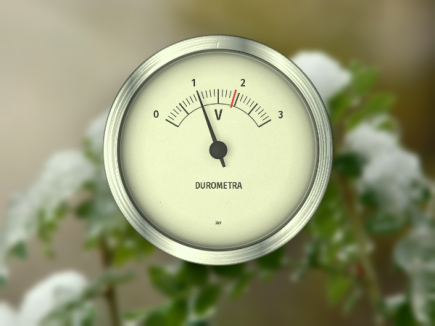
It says 1
